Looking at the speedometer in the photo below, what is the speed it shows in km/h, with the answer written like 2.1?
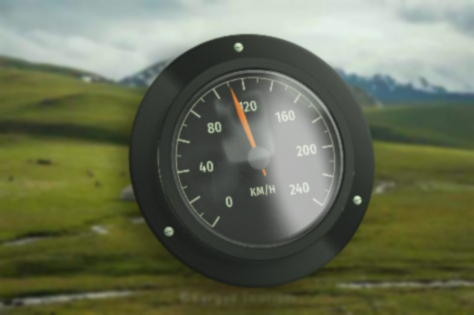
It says 110
